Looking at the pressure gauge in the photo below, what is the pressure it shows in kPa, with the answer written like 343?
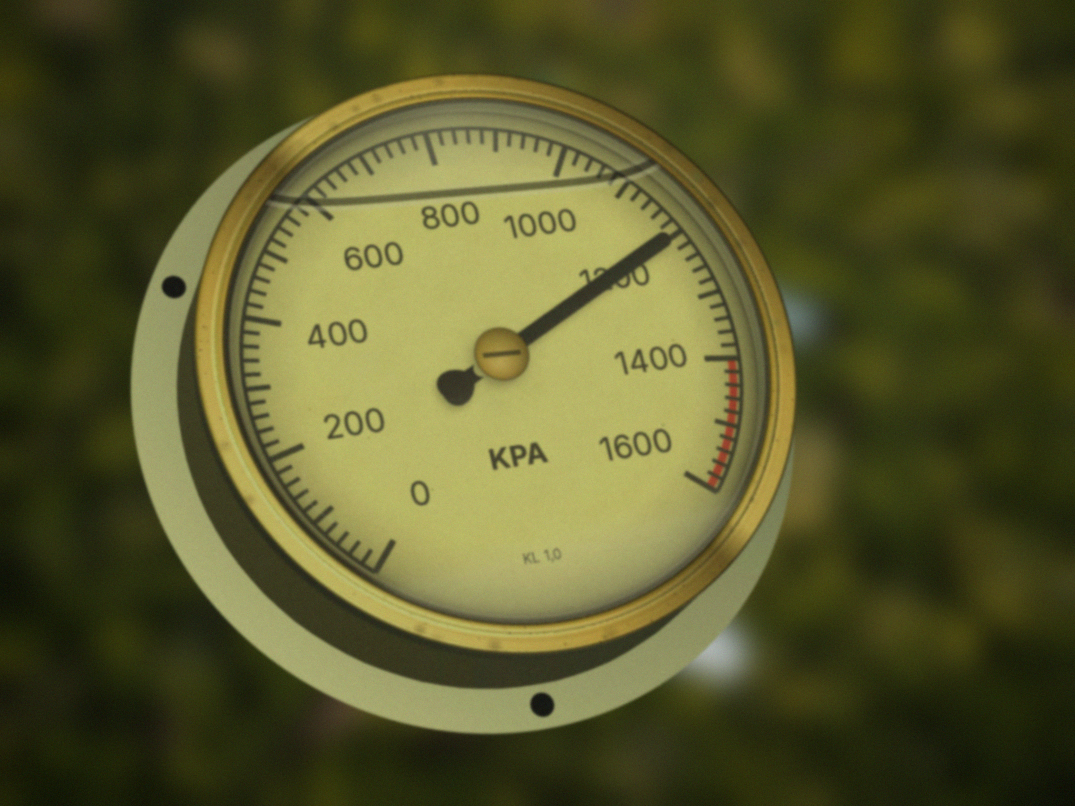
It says 1200
